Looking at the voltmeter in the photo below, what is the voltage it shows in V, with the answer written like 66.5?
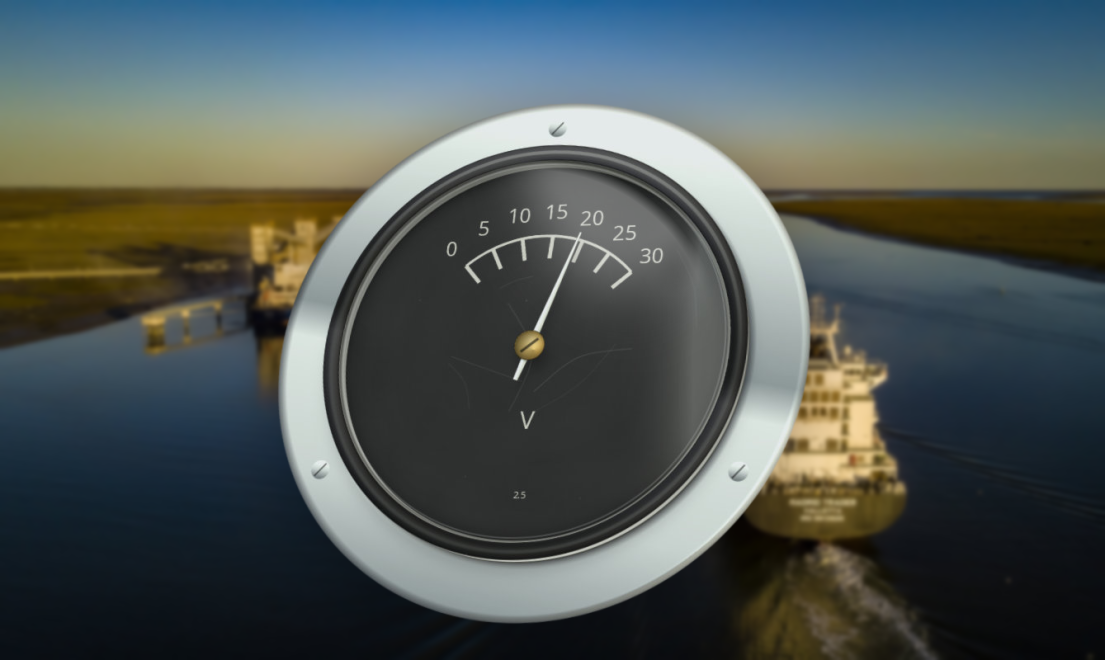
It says 20
